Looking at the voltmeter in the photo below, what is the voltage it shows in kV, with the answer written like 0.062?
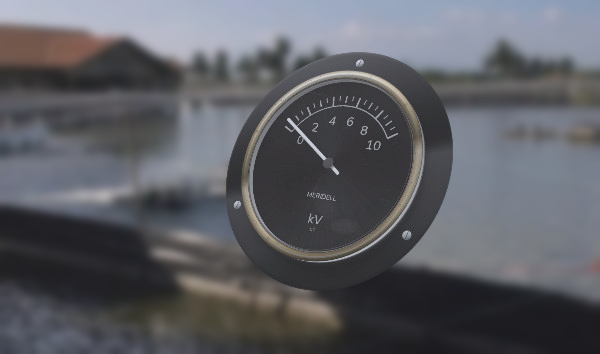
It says 0.5
